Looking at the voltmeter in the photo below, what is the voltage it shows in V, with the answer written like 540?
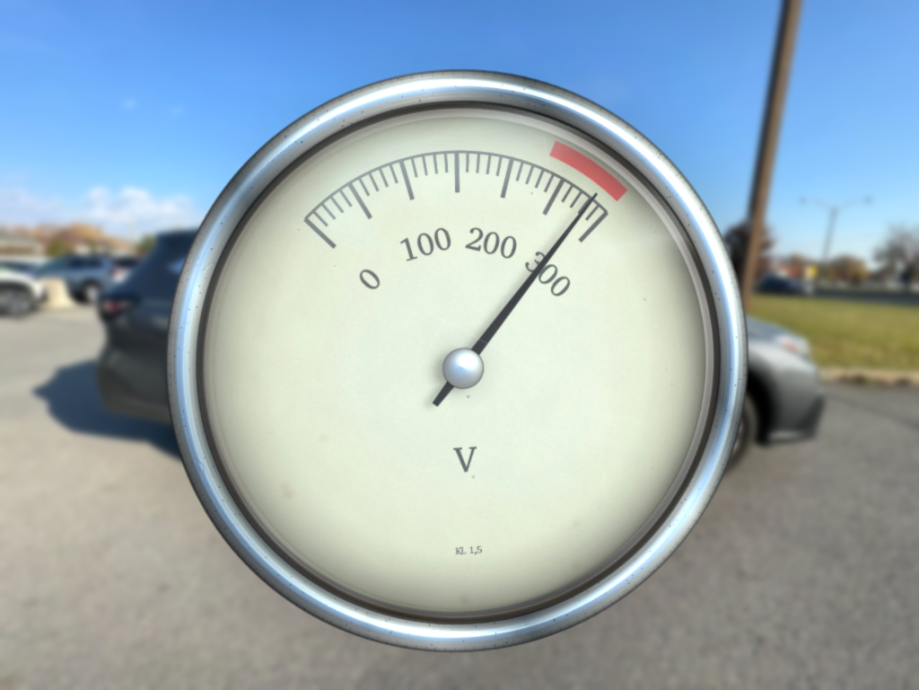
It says 280
